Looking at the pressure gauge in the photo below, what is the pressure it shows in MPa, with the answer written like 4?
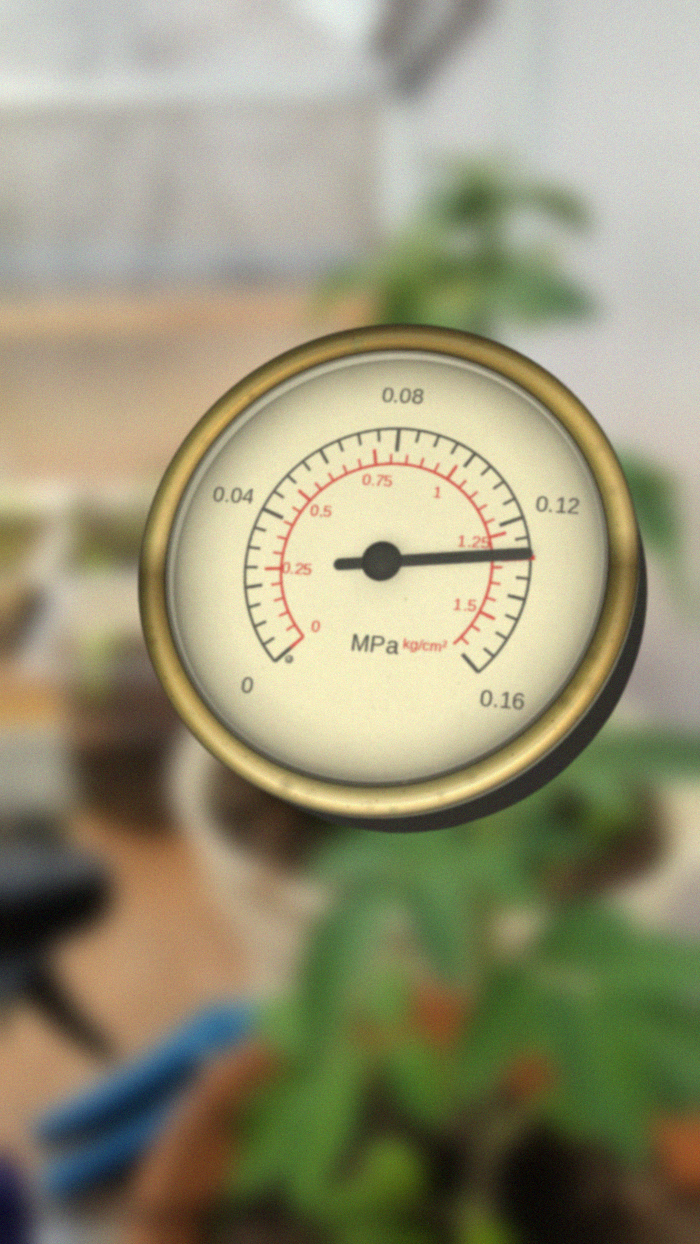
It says 0.13
